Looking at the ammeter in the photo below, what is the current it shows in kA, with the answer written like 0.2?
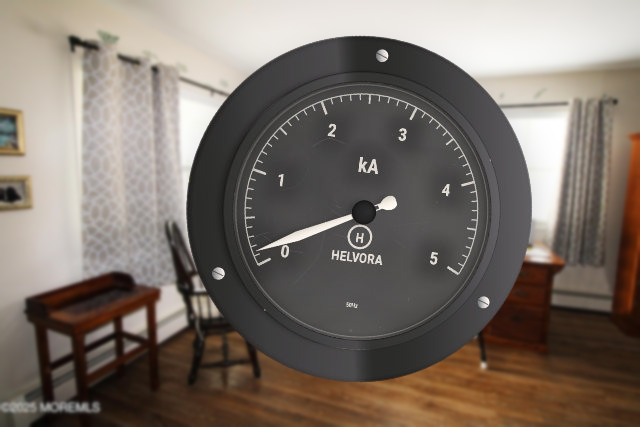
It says 0.15
